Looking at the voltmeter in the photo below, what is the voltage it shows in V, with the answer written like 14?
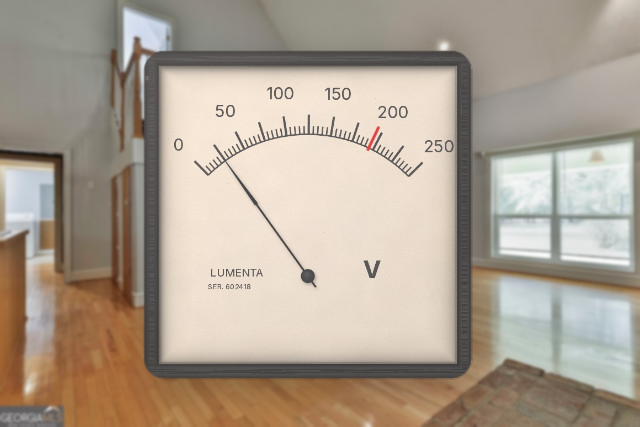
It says 25
